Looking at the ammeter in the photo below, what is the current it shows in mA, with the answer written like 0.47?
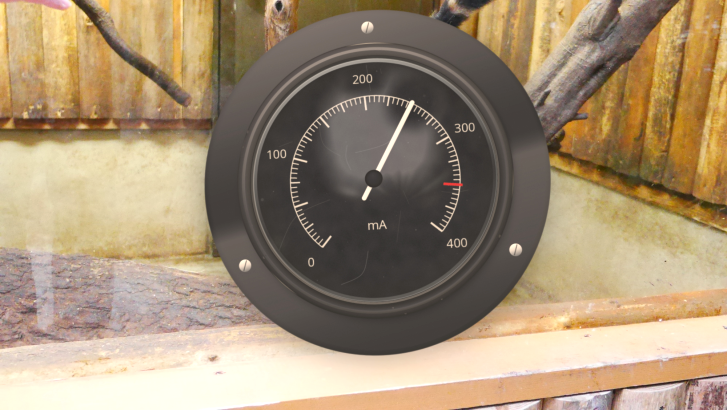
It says 250
